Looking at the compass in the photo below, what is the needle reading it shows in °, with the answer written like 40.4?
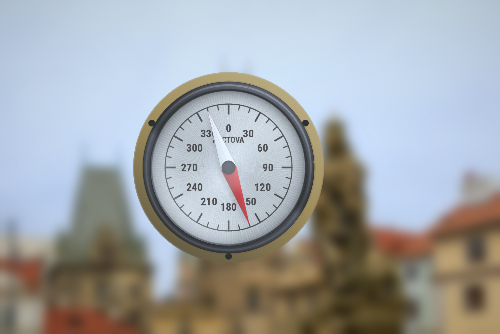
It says 160
